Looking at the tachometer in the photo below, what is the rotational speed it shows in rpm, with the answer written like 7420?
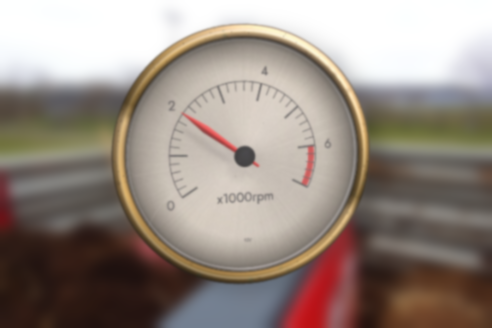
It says 2000
